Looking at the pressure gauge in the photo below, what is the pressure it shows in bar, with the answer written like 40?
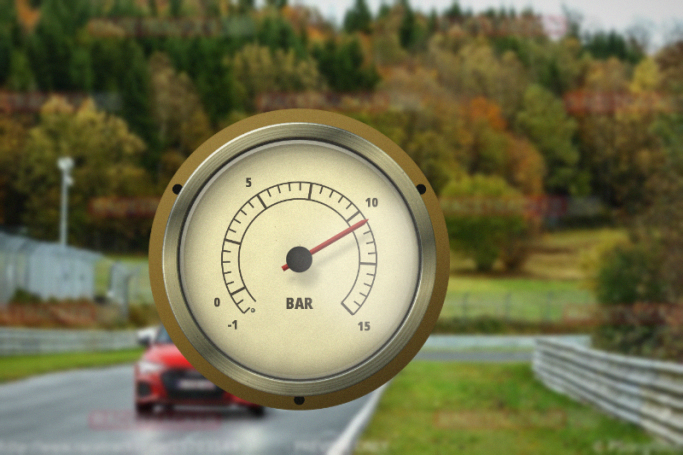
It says 10.5
